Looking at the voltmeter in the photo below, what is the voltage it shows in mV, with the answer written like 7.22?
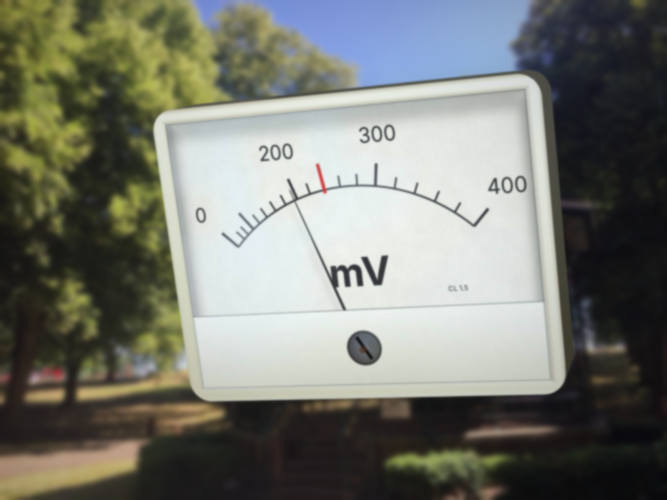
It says 200
